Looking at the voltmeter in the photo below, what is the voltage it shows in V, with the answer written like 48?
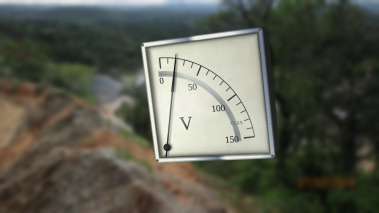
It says 20
